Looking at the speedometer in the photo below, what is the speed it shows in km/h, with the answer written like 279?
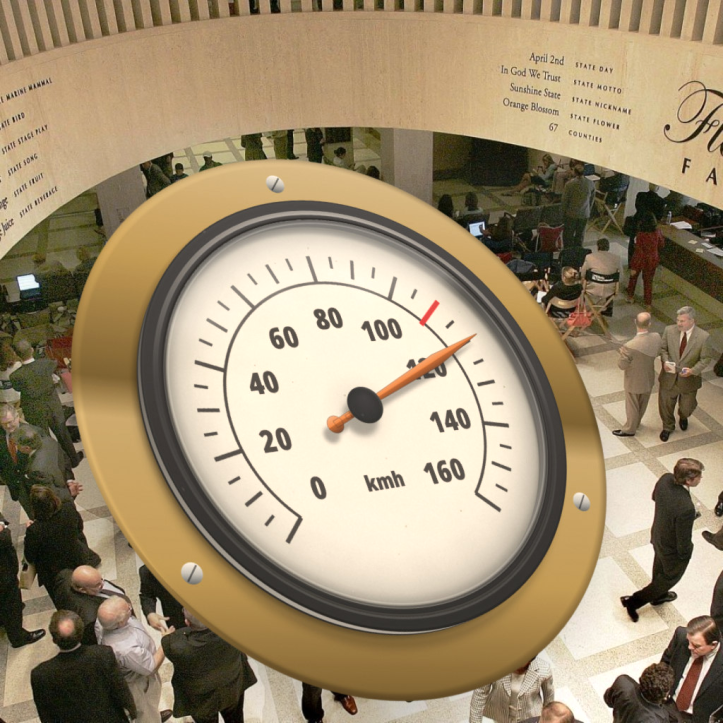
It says 120
